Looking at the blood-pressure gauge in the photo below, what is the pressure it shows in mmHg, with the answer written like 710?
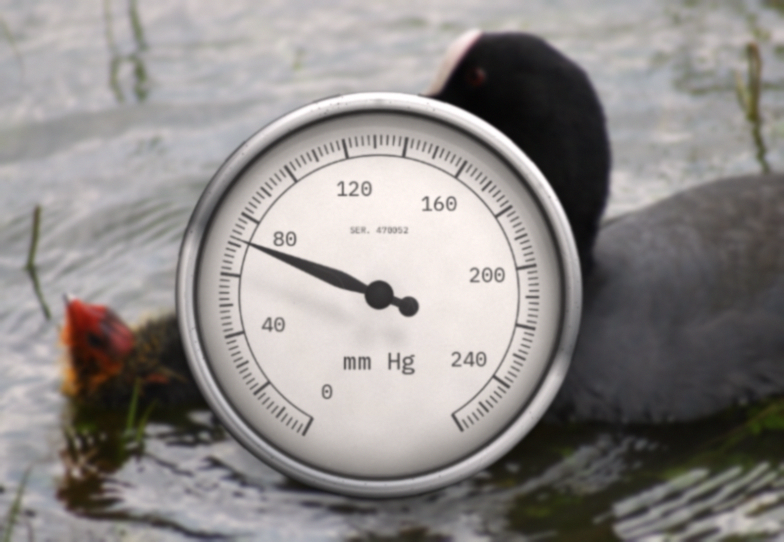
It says 72
